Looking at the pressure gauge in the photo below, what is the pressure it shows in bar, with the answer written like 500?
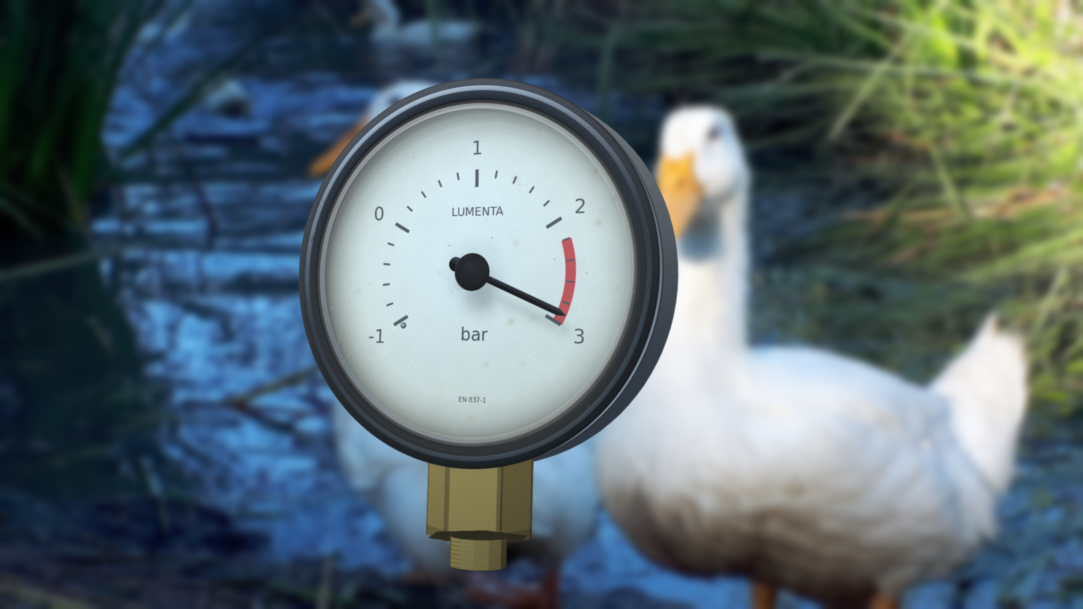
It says 2.9
